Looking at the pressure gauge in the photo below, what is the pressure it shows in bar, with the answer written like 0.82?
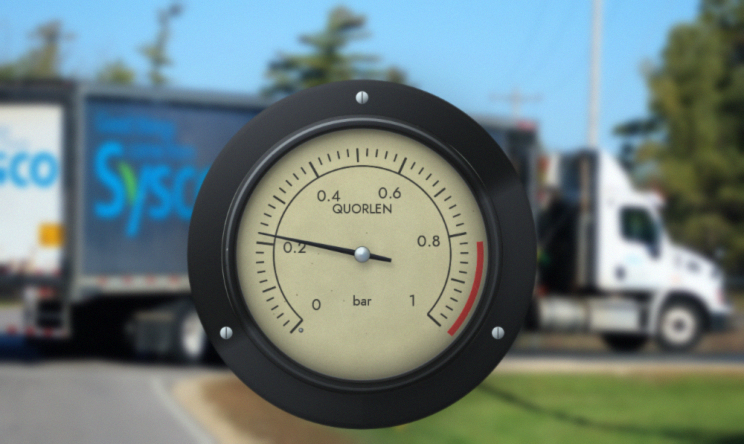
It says 0.22
